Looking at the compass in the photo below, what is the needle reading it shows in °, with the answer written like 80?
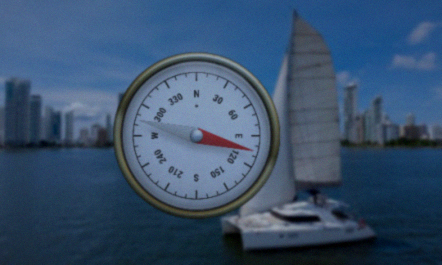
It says 105
